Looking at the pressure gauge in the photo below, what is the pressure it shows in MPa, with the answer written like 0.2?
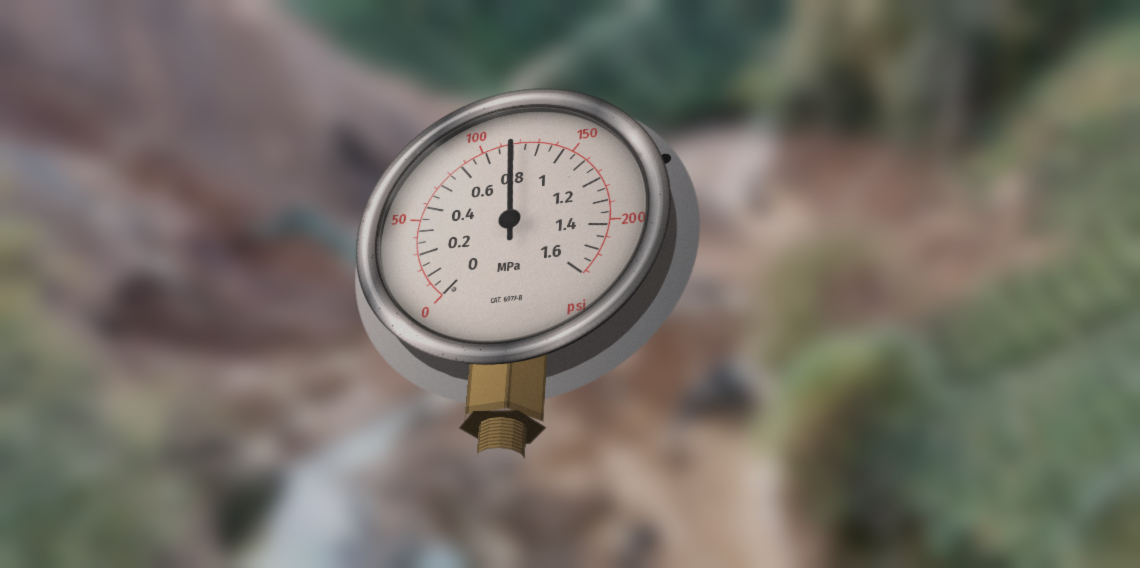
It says 0.8
